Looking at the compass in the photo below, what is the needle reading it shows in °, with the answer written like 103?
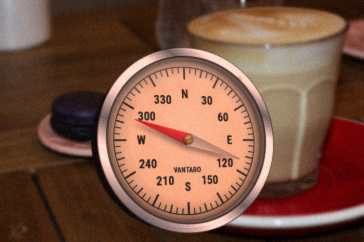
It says 290
